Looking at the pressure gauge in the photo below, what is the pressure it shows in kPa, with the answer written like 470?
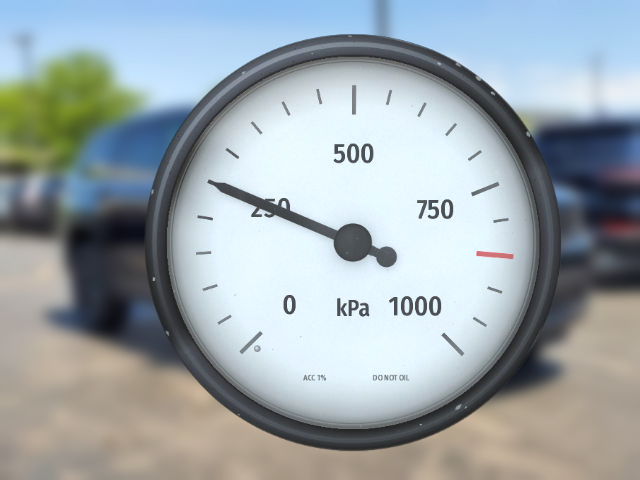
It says 250
